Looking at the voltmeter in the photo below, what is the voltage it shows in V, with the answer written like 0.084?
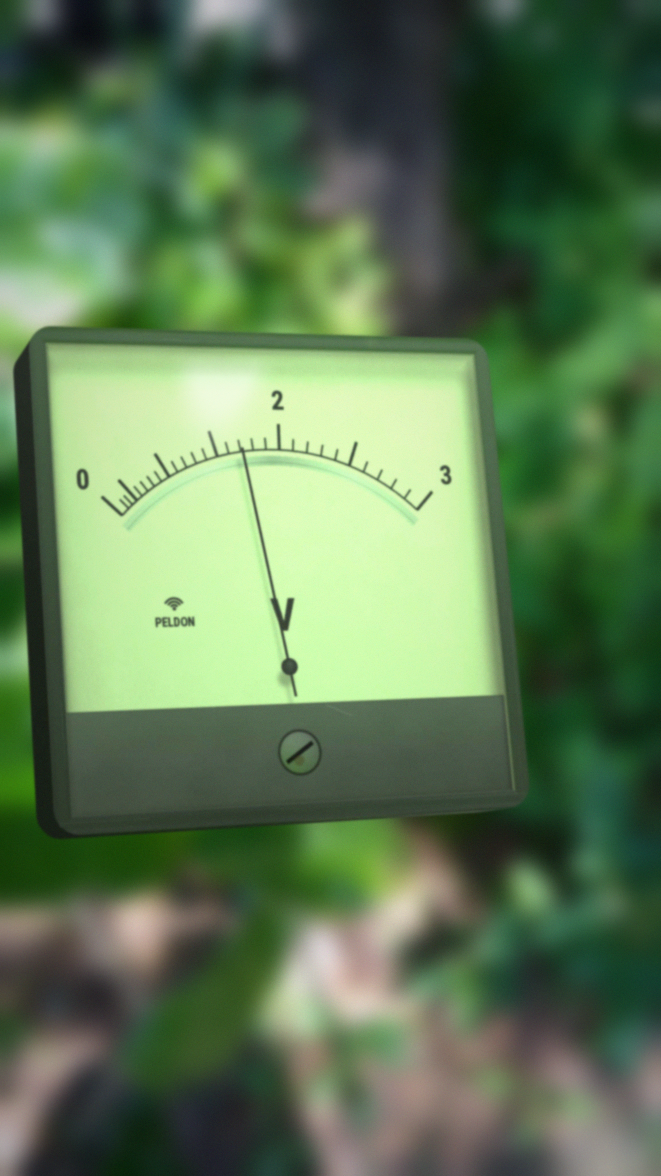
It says 1.7
